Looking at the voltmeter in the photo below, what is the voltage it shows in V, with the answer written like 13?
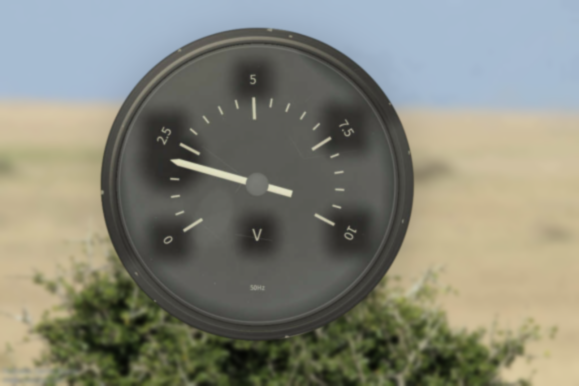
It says 2
